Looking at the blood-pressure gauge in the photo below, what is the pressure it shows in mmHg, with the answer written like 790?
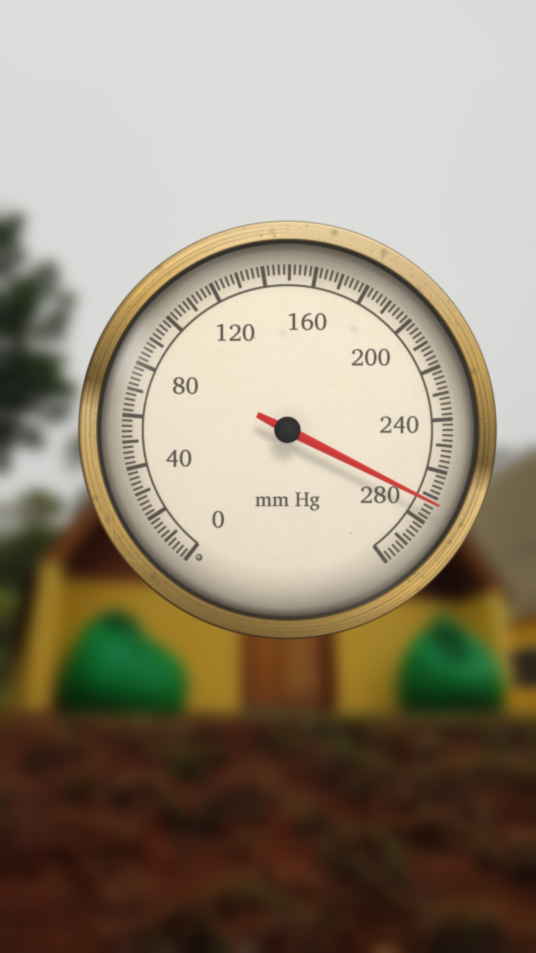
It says 272
